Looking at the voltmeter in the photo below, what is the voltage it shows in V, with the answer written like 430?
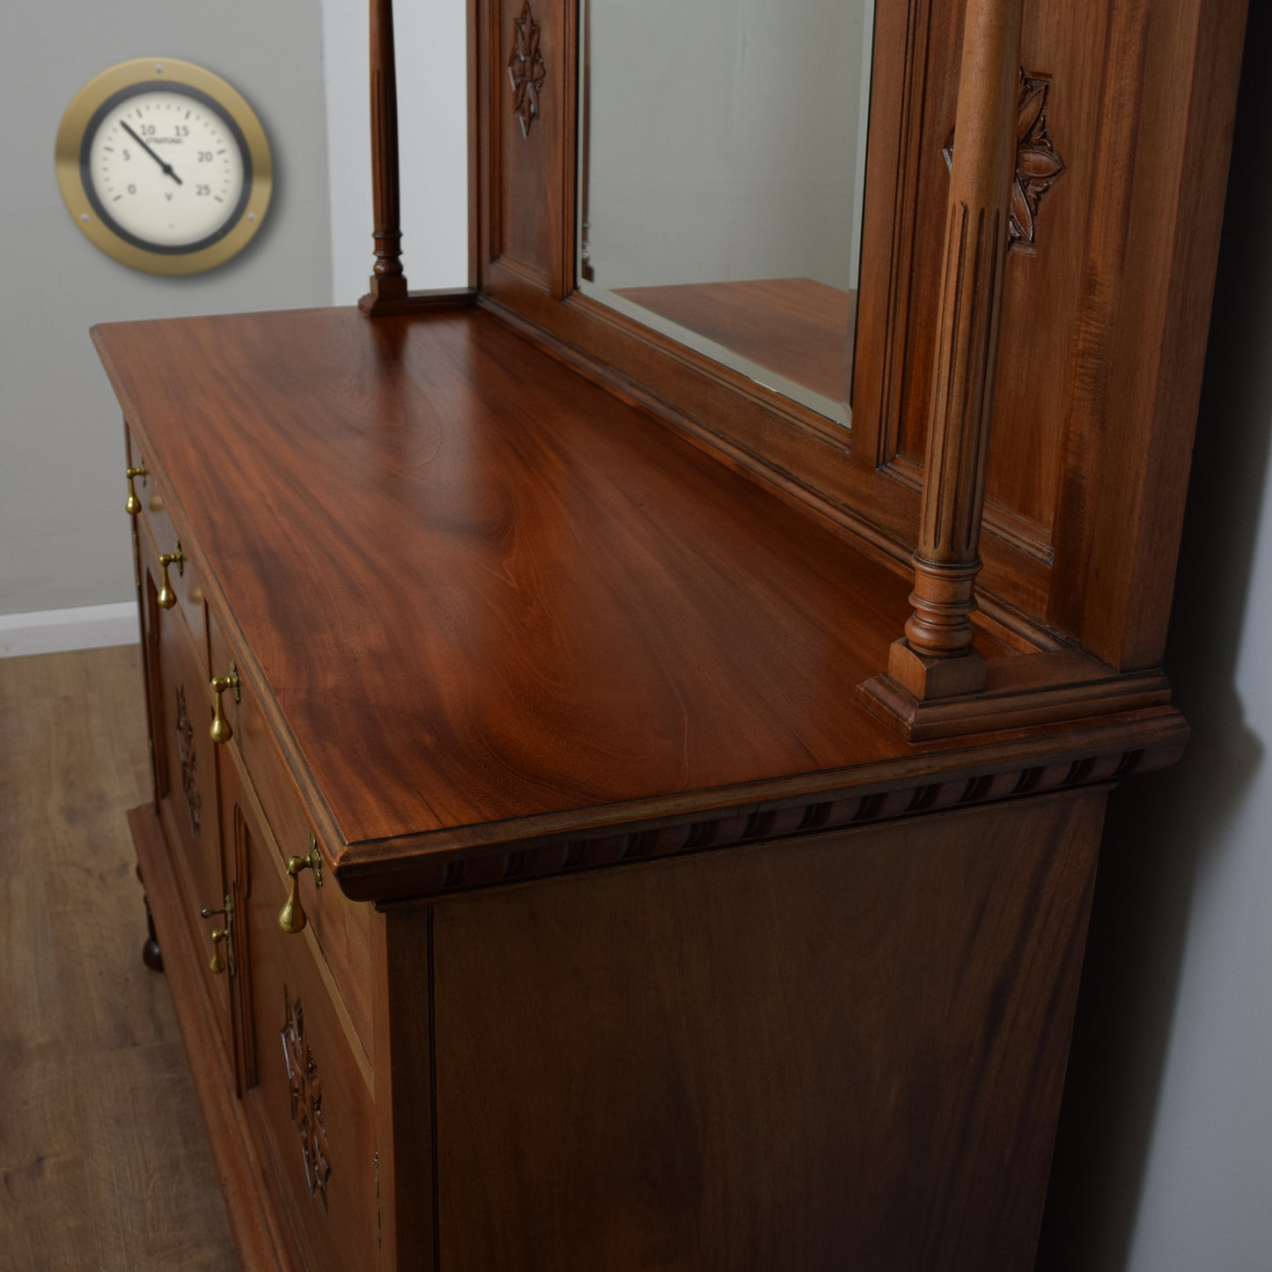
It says 8
